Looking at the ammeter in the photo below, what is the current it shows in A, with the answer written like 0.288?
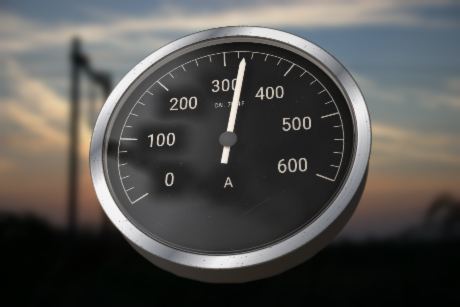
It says 330
